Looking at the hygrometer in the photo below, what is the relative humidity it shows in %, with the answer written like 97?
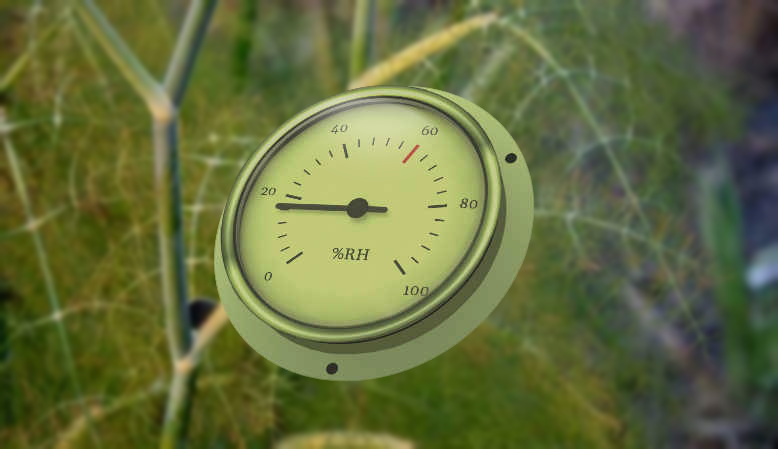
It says 16
